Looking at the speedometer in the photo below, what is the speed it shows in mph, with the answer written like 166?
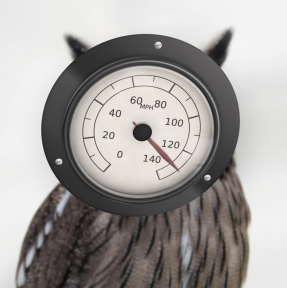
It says 130
